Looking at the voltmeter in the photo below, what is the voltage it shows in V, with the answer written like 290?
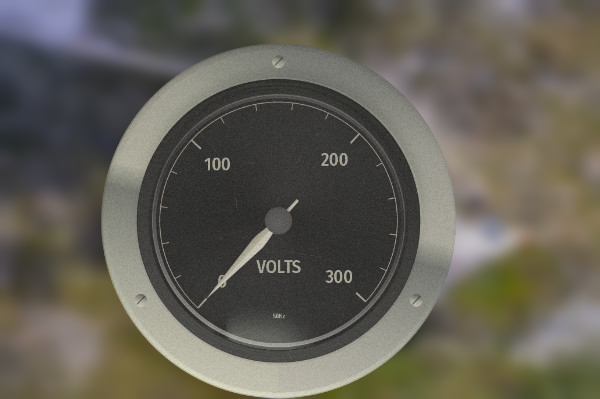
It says 0
